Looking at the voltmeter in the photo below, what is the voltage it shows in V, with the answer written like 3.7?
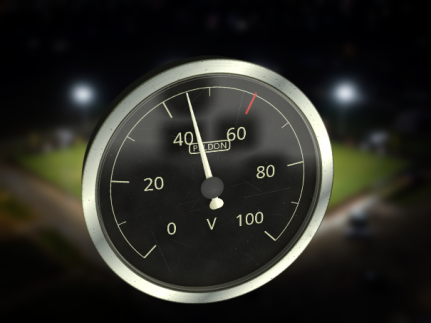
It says 45
